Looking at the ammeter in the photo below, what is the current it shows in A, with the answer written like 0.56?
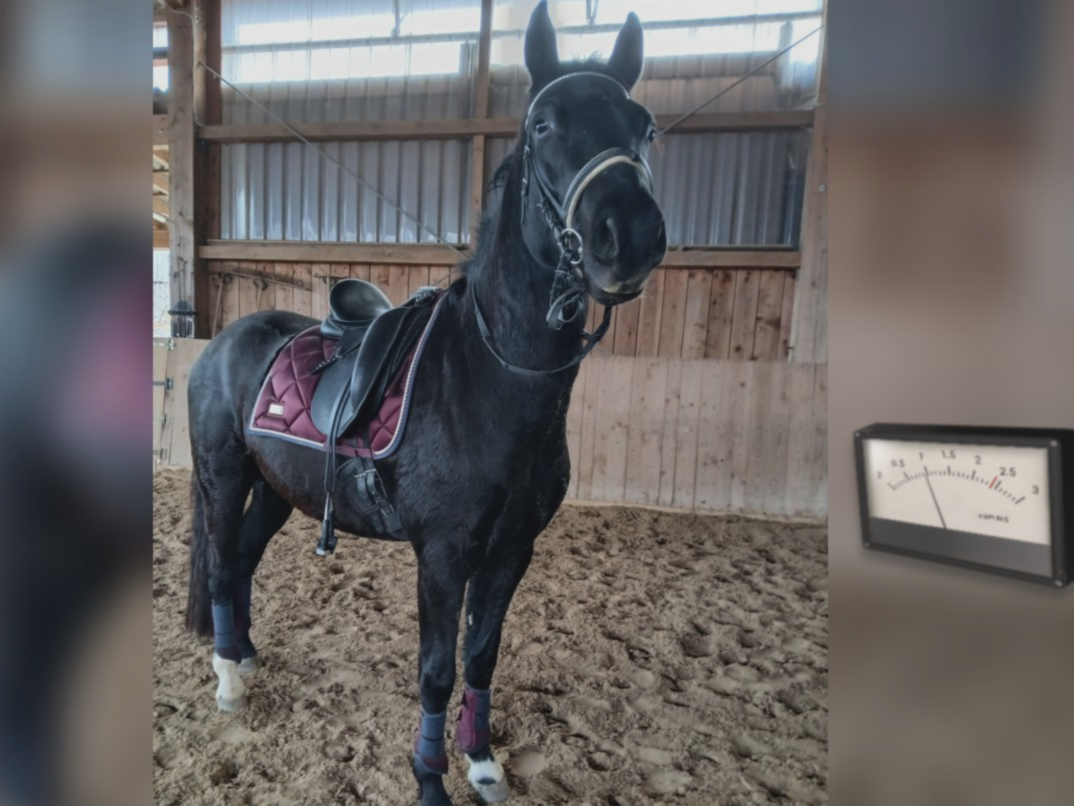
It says 1
